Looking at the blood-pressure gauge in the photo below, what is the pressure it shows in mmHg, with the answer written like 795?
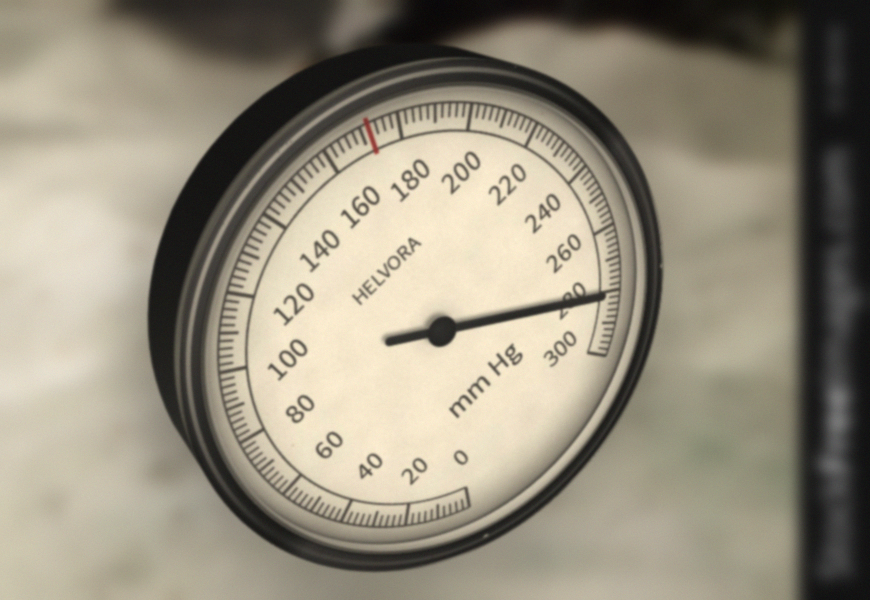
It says 280
